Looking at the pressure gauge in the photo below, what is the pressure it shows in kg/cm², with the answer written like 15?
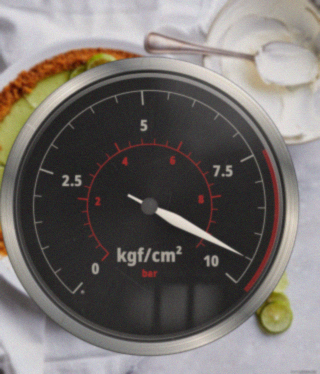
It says 9.5
